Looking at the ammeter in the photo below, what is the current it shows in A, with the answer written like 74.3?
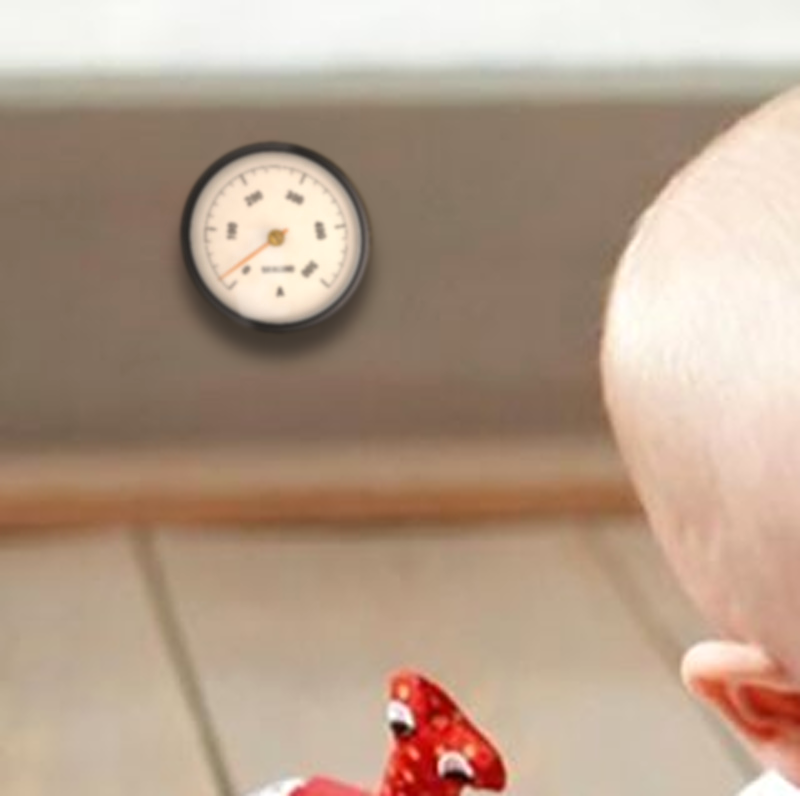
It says 20
